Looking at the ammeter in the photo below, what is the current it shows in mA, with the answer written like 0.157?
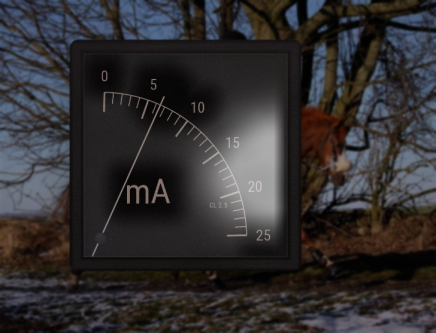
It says 6.5
